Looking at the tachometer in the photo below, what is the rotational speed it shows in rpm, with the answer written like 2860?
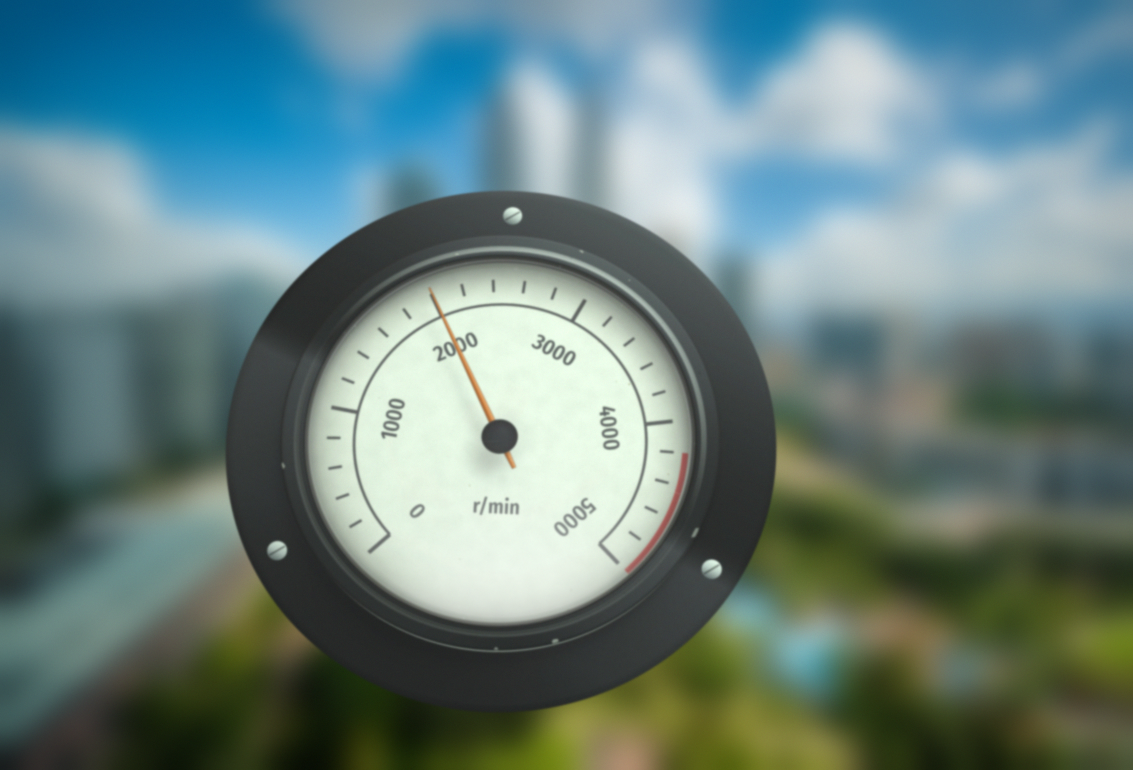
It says 2000
